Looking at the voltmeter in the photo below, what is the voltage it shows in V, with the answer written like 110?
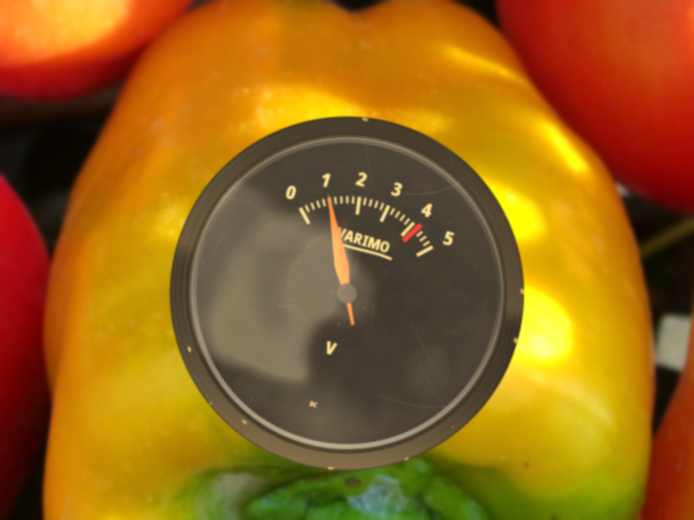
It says 1
